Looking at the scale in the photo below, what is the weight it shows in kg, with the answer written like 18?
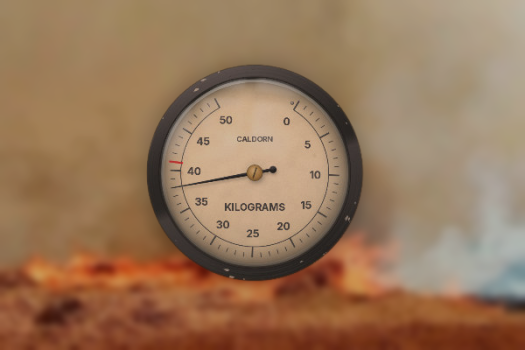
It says 38
